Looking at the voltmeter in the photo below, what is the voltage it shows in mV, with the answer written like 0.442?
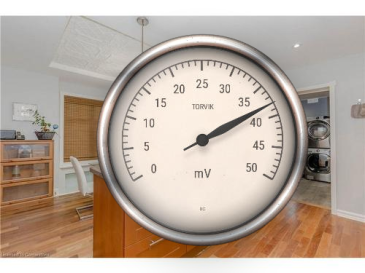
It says 38
